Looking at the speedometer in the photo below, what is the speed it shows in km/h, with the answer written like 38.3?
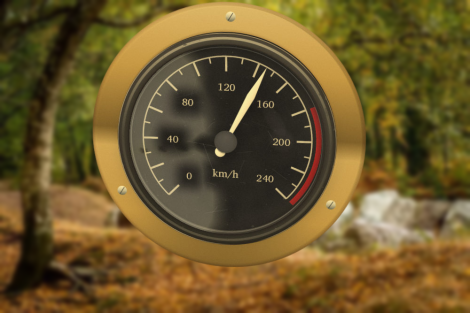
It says 145
